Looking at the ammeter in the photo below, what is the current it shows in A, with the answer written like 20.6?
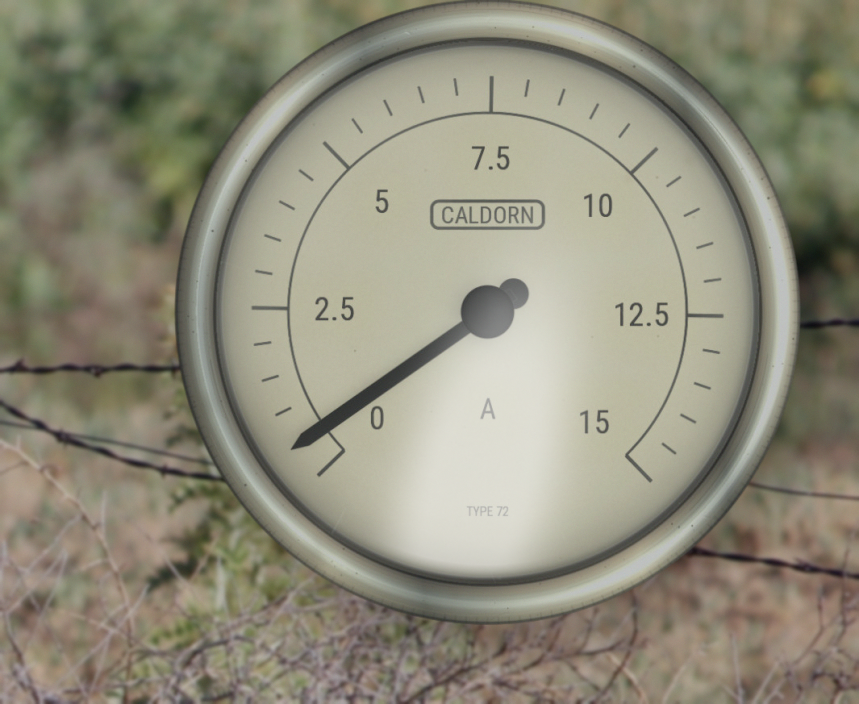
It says 0.5
